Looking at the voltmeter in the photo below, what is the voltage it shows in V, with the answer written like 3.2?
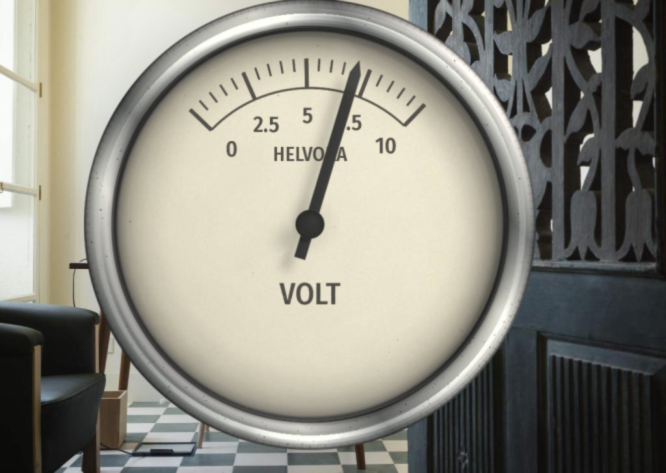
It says 7
